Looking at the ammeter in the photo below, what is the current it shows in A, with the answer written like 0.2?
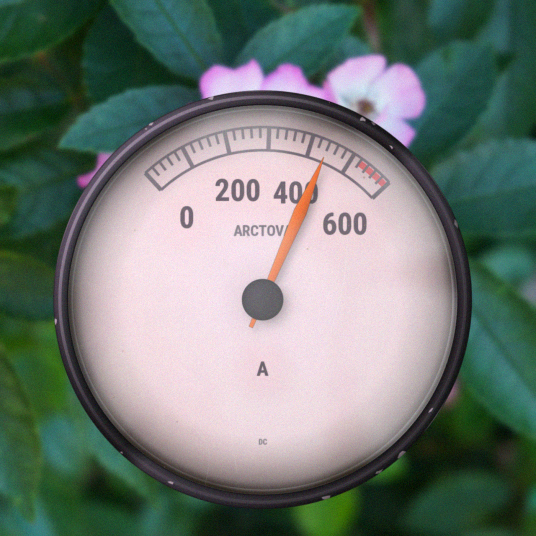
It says 440
